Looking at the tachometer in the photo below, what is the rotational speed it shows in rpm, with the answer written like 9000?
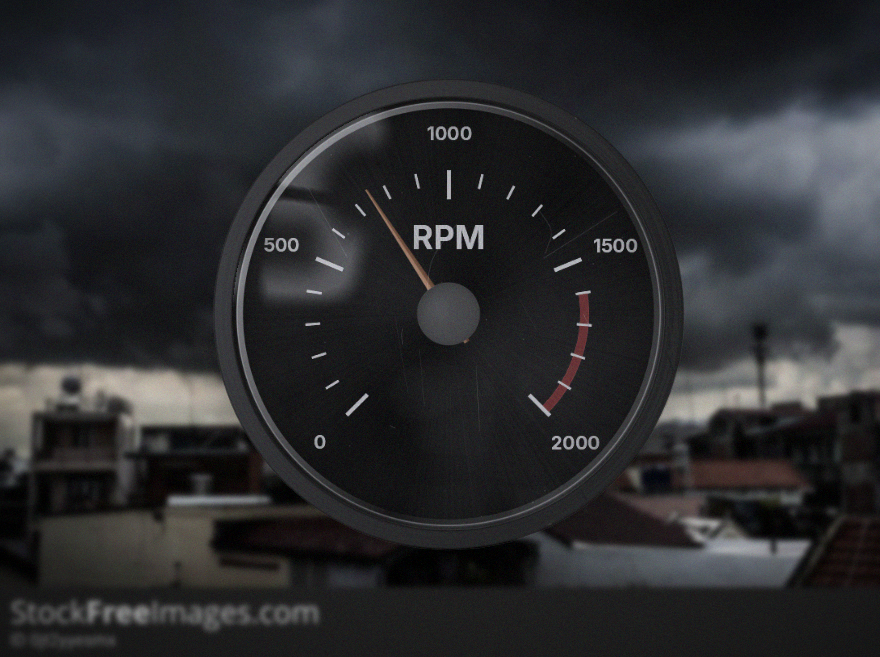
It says 750
